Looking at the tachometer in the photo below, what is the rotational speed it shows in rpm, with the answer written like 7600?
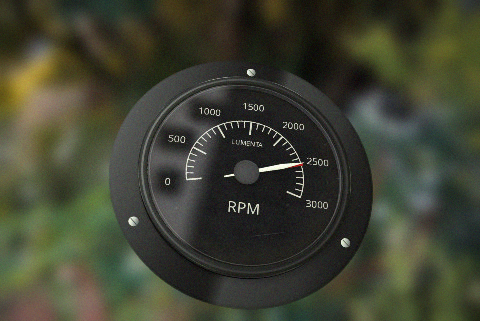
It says 2500
